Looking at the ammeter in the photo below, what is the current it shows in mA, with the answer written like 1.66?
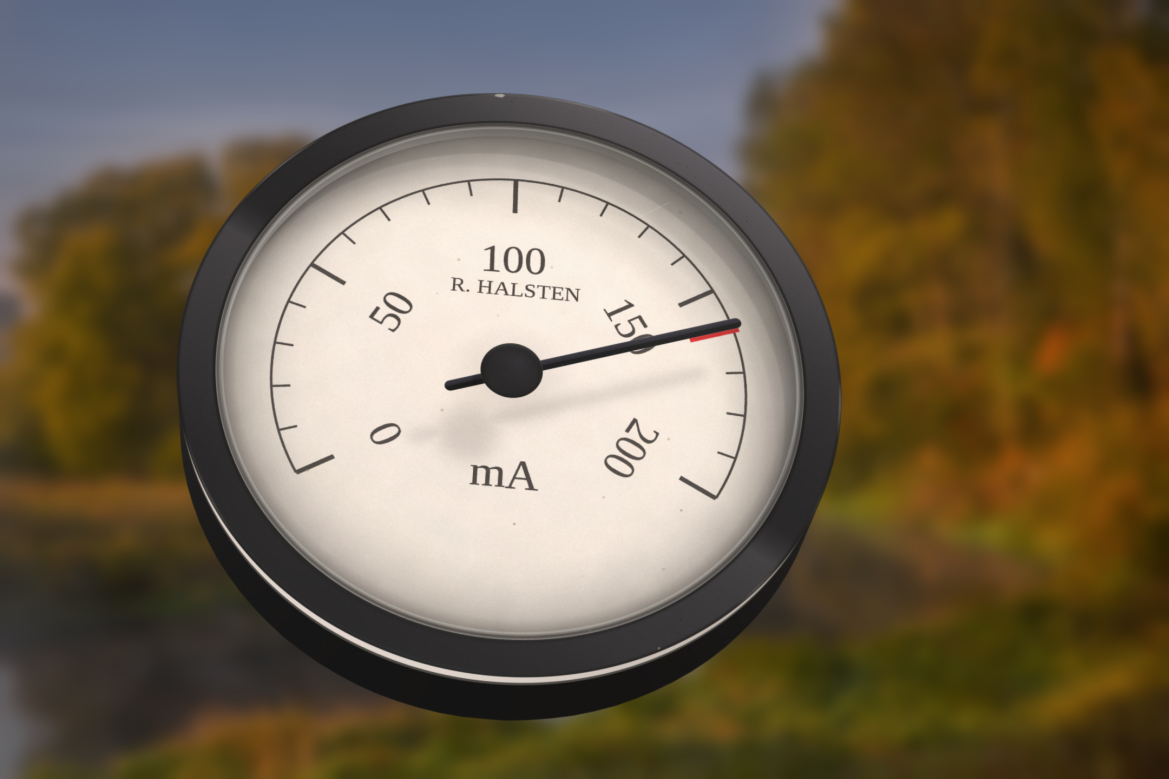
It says 160
